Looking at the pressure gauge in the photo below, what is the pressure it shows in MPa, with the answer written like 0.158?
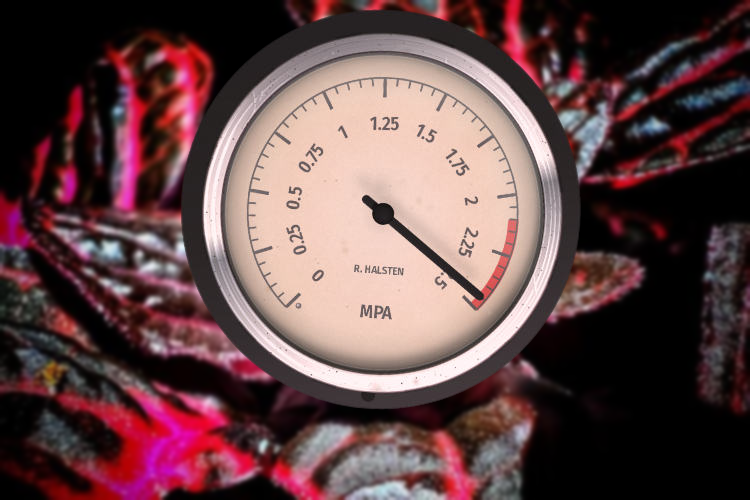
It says 2.45
